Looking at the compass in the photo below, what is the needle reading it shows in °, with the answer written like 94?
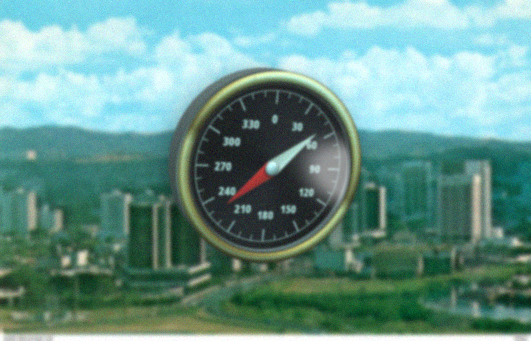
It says 230
